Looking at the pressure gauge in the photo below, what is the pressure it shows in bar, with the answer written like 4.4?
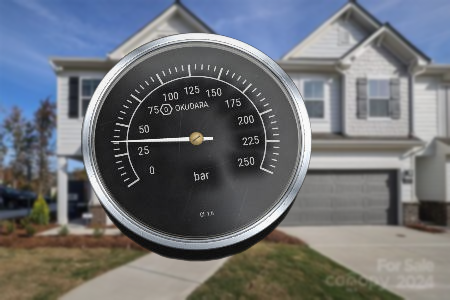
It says 35
